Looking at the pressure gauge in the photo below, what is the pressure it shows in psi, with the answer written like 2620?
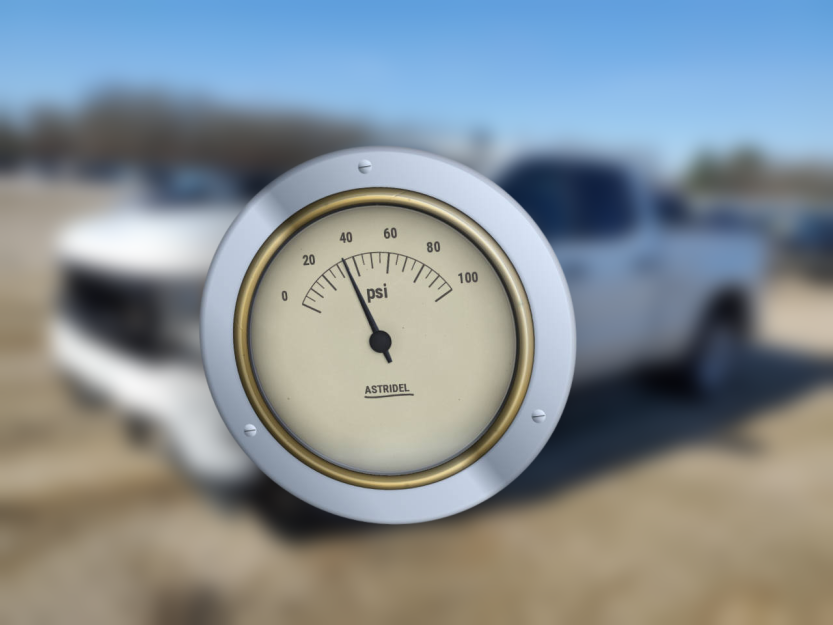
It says 35
